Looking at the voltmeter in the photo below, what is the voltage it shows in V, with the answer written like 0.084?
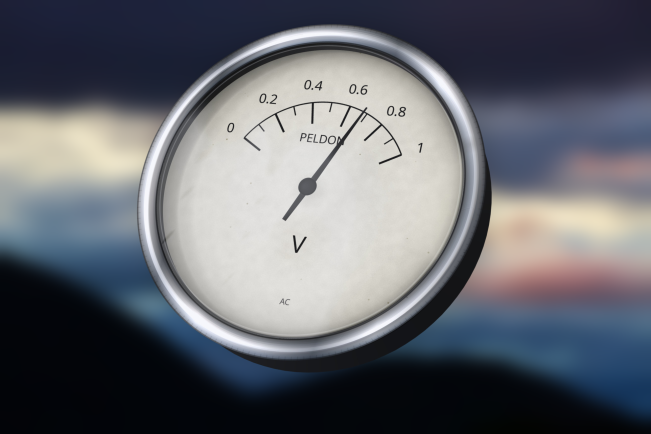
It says 0.7
